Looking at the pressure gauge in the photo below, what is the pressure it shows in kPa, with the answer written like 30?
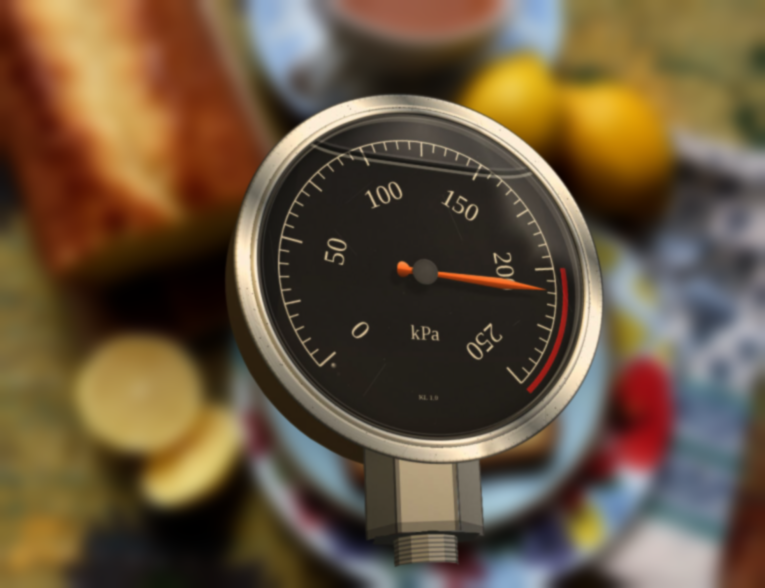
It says 210
